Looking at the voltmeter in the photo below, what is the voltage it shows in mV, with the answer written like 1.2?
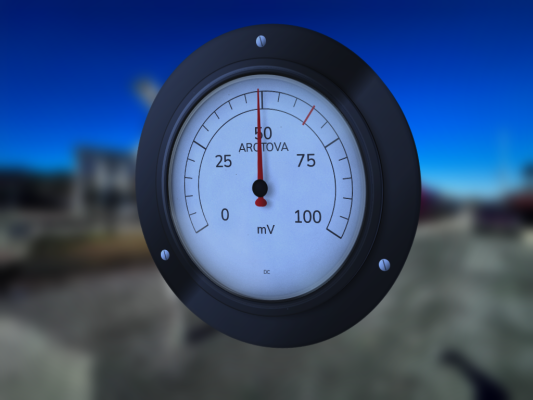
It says 50
